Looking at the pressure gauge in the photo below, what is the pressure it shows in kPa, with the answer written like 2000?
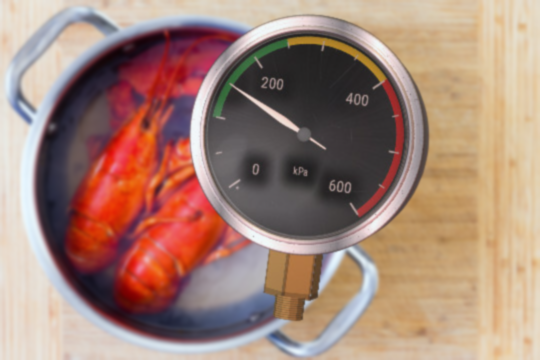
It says 150
